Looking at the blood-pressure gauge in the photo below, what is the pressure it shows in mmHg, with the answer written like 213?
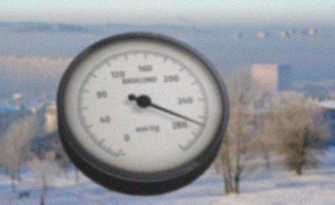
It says 270
